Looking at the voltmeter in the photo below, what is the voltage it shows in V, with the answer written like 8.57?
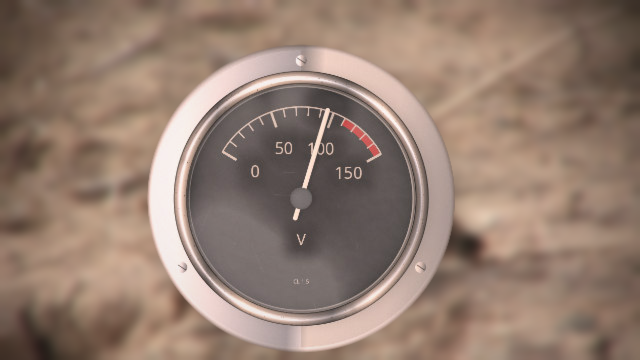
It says 95
